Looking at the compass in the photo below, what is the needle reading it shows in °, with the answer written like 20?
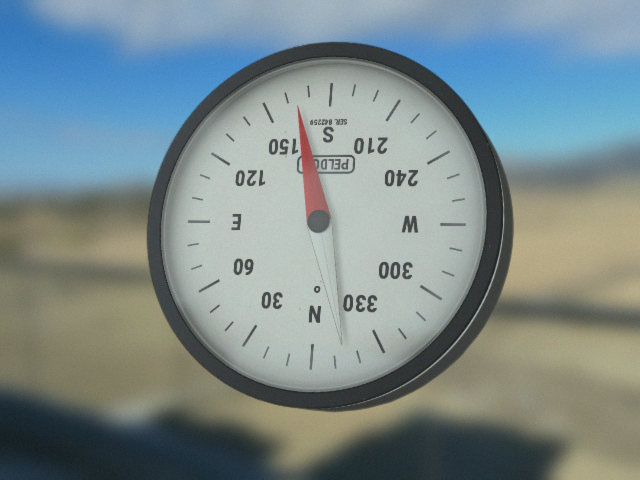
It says 165
